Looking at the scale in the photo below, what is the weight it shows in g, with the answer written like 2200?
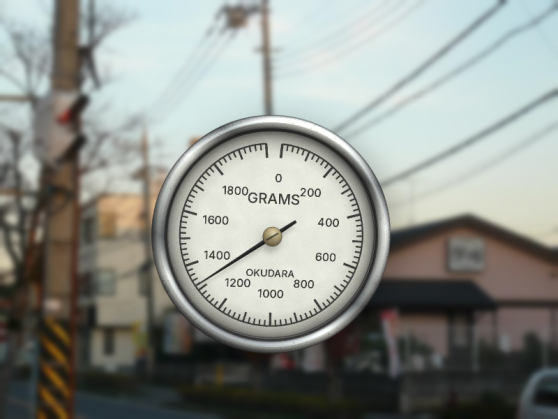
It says 1320
